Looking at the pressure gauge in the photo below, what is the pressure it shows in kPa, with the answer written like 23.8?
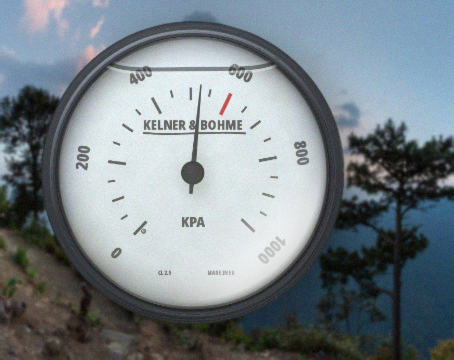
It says 525
